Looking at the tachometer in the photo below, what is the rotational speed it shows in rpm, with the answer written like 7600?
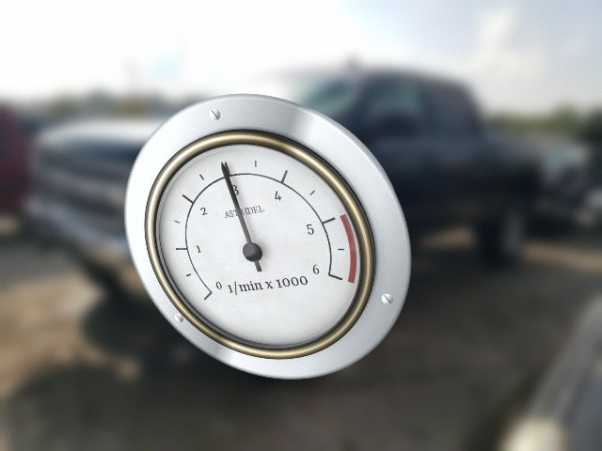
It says 3000
